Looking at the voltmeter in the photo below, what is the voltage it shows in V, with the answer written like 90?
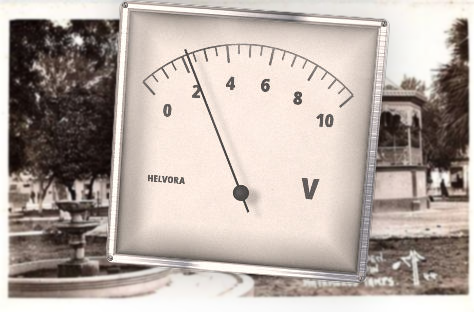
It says 2.25
